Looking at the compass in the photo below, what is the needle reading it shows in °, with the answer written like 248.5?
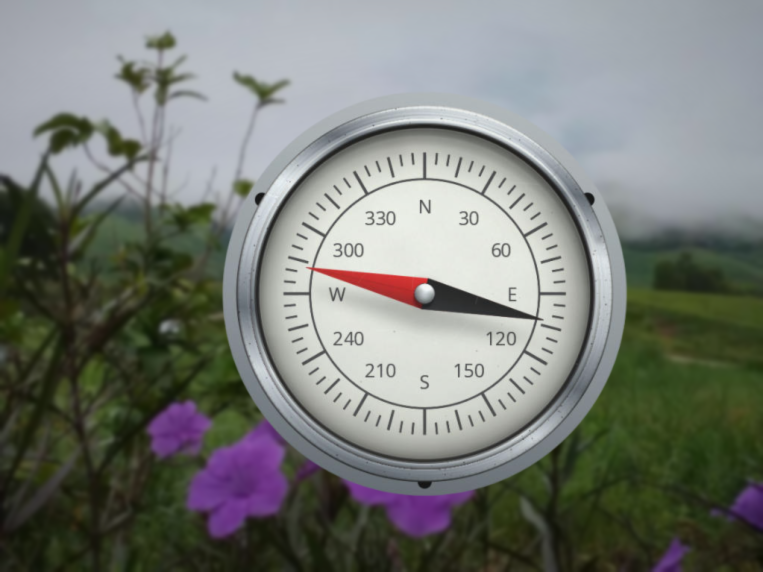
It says 282.5
